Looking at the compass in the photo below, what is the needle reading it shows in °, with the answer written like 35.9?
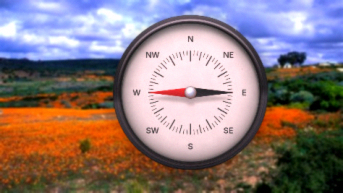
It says 270
